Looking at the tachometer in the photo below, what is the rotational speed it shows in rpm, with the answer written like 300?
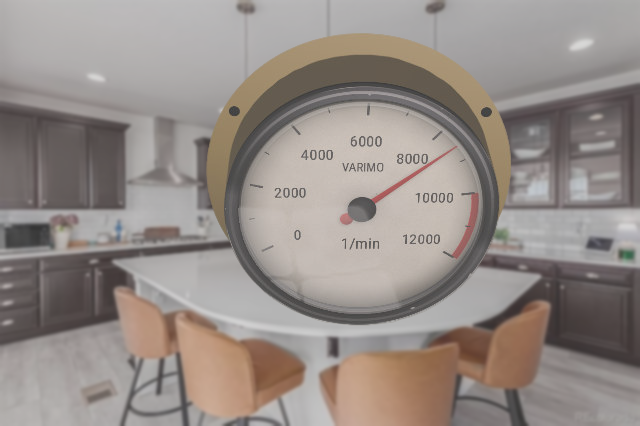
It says 8500
